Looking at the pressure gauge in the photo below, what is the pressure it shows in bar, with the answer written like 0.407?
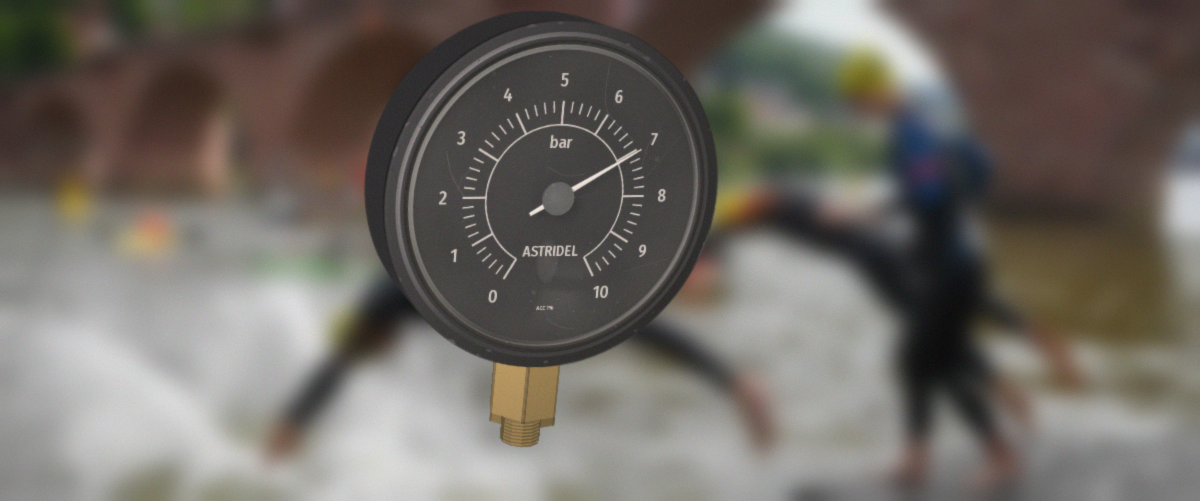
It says 7
